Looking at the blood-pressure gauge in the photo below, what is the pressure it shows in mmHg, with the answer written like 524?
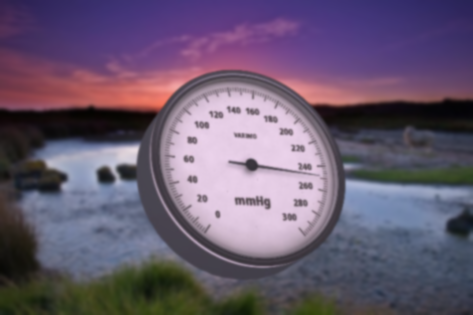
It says 250
